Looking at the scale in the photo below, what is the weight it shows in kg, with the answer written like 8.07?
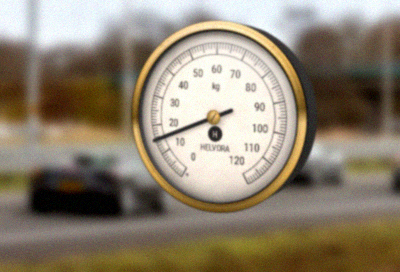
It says 15
